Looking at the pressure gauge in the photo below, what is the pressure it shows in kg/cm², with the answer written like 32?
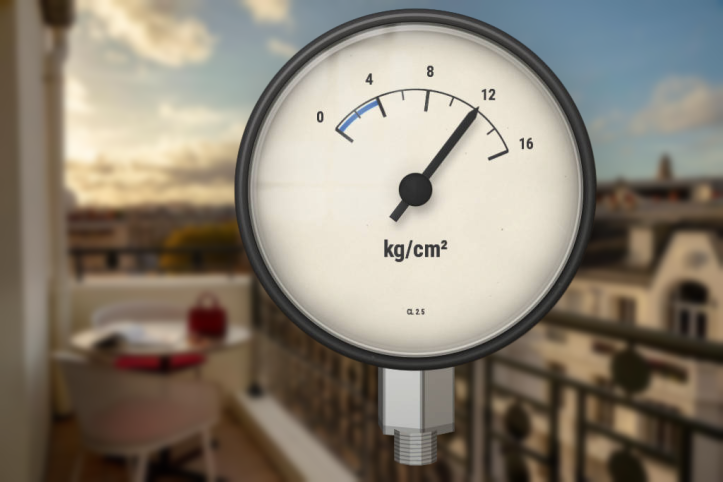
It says 12
